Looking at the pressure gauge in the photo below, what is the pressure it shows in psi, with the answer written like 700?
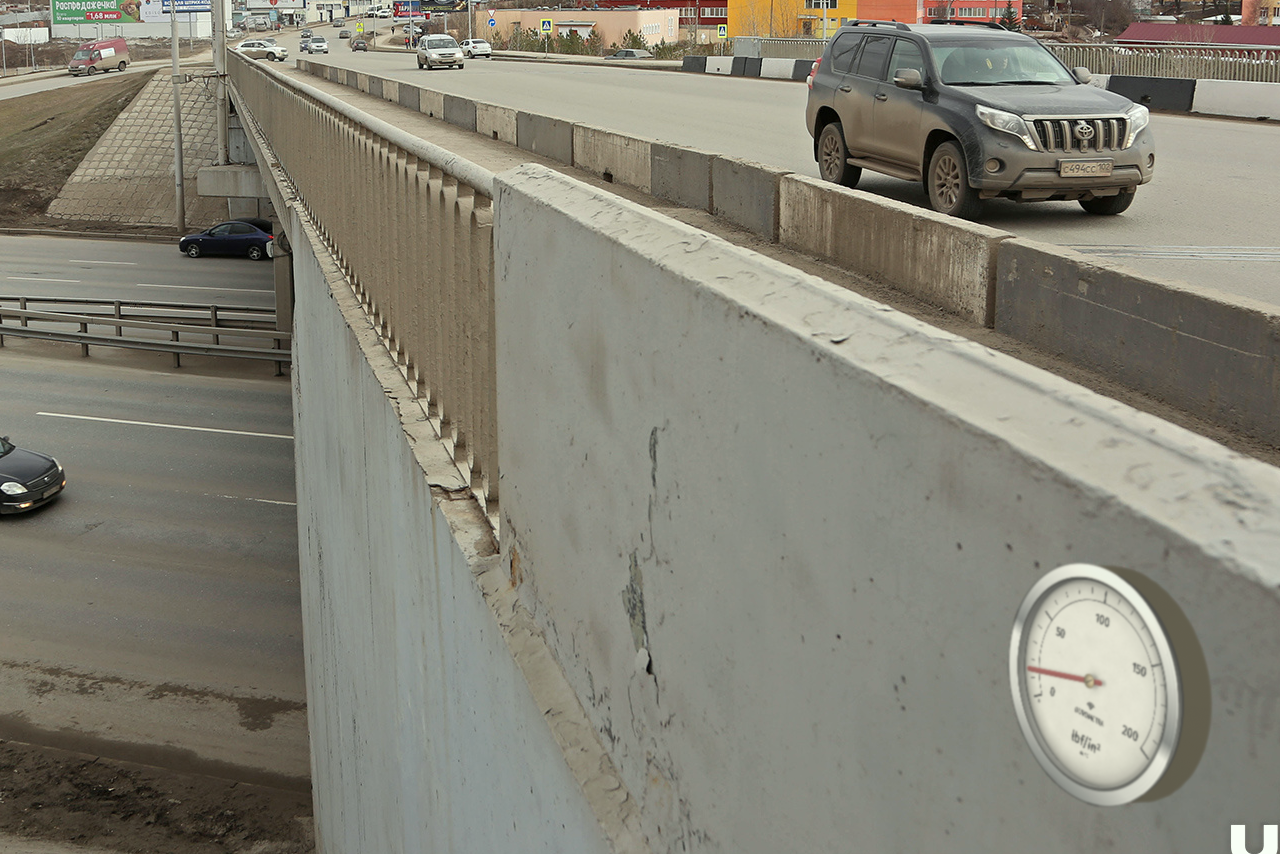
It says 15
